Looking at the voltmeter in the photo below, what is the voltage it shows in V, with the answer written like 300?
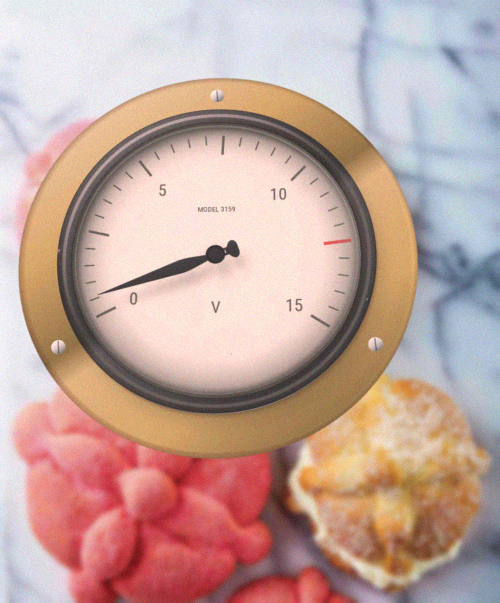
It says 0.5
